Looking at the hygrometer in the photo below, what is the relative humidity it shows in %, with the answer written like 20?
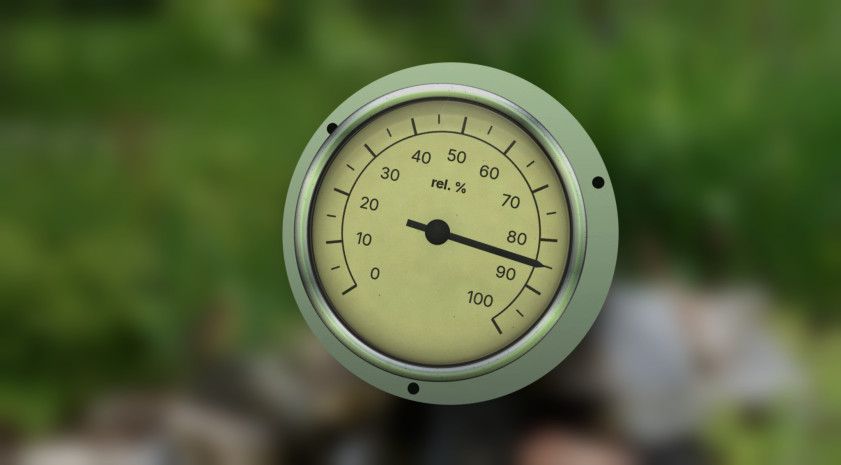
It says 85
